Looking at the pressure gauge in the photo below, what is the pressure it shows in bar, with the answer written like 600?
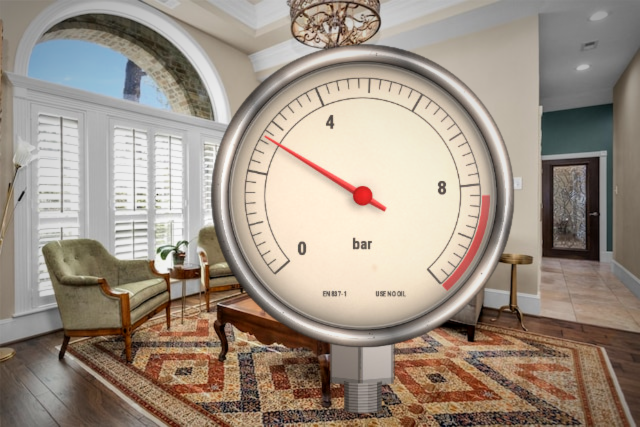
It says 2.7
